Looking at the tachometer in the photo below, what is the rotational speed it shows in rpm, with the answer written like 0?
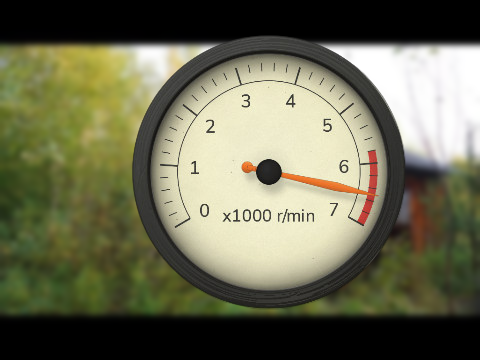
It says 6500
